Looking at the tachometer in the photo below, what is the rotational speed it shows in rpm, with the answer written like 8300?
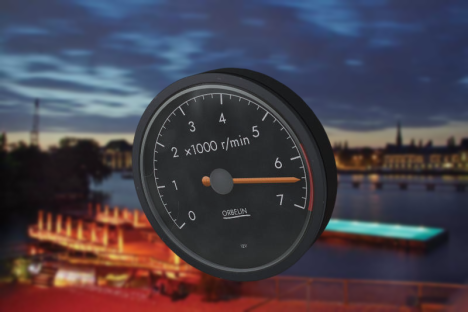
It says 6400
